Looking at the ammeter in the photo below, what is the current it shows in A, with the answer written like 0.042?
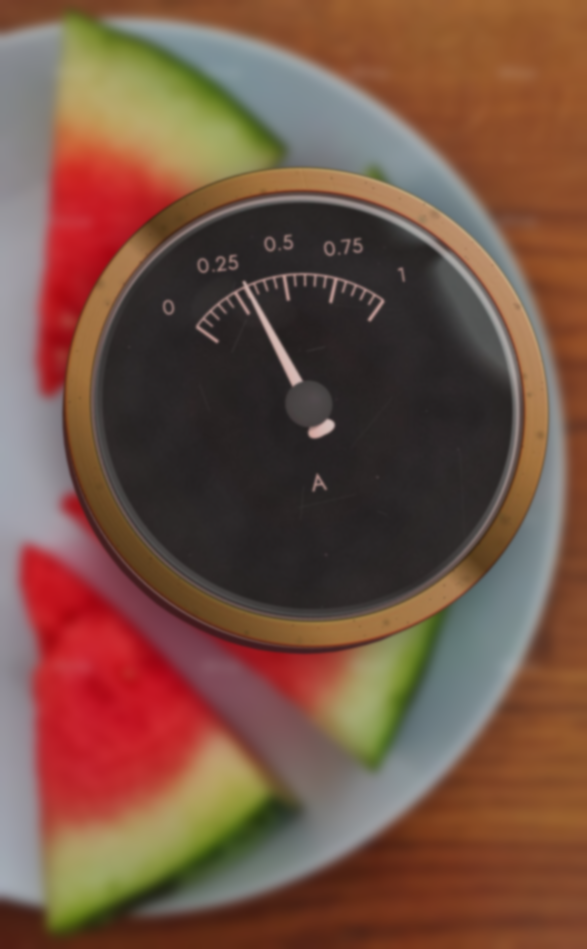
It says 0.3
